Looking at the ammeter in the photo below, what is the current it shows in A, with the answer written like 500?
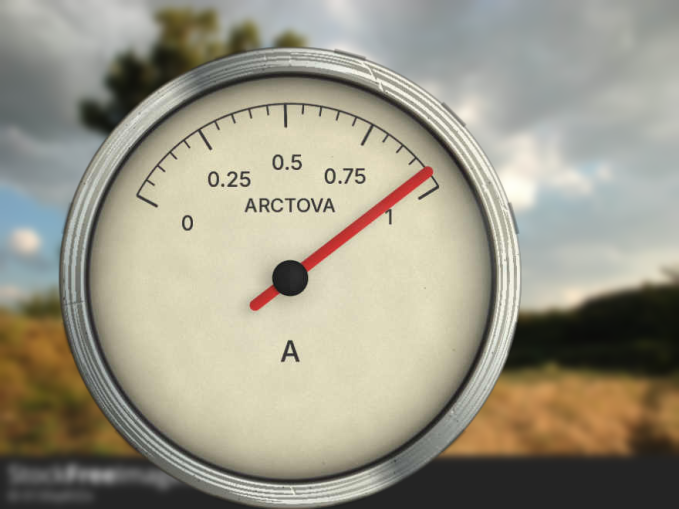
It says 0.95
